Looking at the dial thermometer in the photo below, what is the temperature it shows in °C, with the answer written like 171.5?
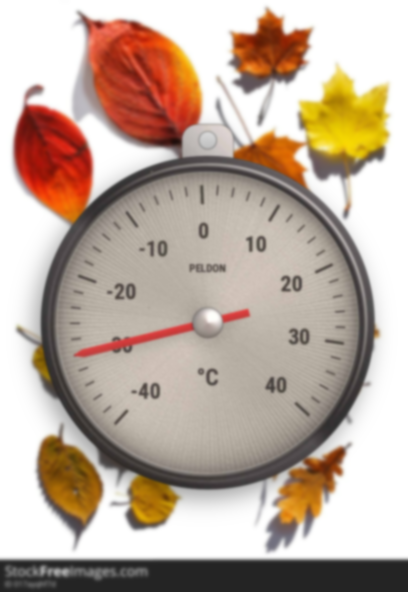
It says -30
